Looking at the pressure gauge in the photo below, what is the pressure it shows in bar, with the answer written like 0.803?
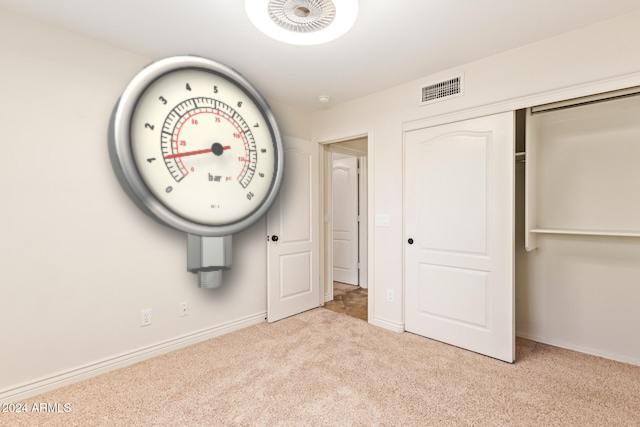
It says 1
